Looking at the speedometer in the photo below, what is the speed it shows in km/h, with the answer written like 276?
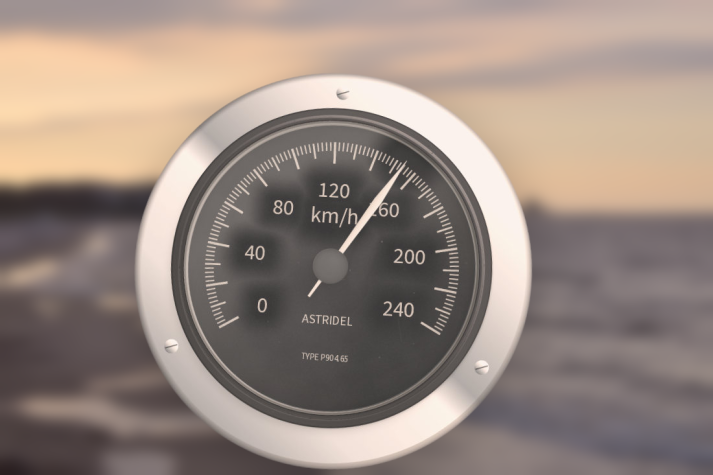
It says 154
